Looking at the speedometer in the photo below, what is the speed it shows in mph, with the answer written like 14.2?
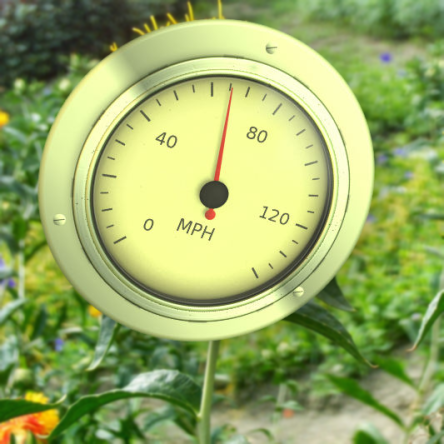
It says 65
